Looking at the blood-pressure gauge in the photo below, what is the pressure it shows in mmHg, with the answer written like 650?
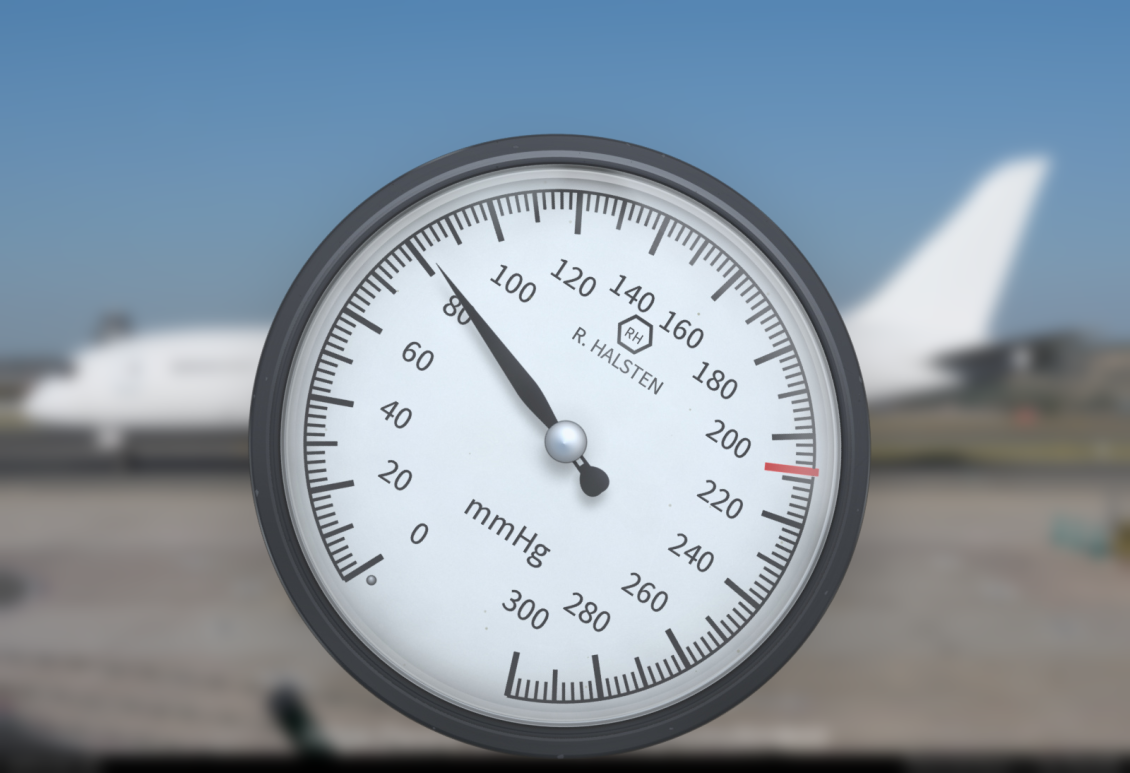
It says 82
